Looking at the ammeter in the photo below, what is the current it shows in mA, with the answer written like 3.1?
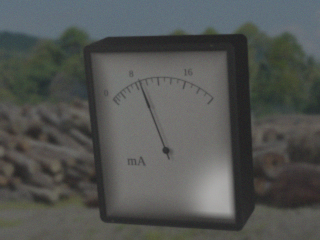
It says 9
